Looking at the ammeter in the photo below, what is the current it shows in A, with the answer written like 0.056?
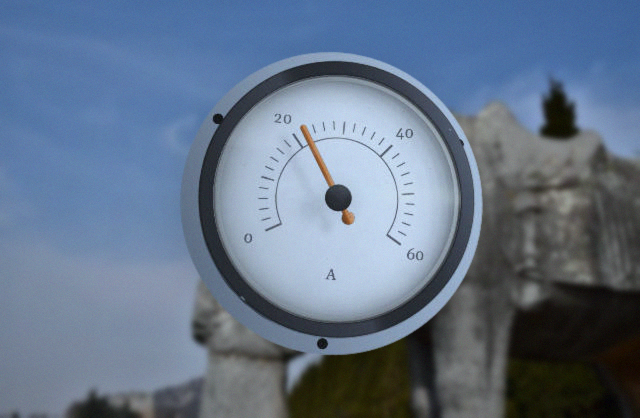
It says 22
